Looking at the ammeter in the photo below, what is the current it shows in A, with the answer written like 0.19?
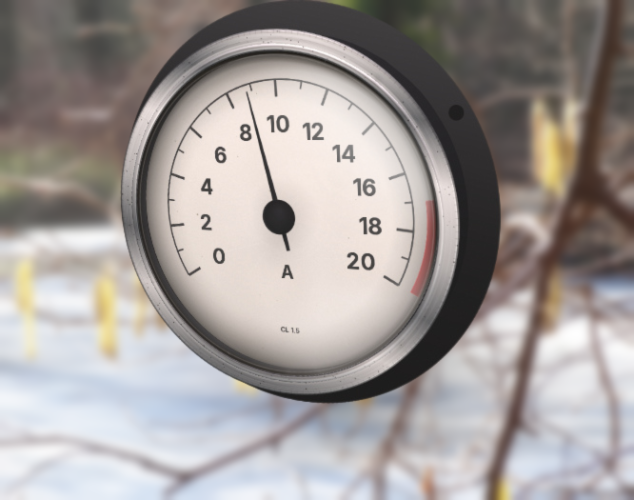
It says 9
